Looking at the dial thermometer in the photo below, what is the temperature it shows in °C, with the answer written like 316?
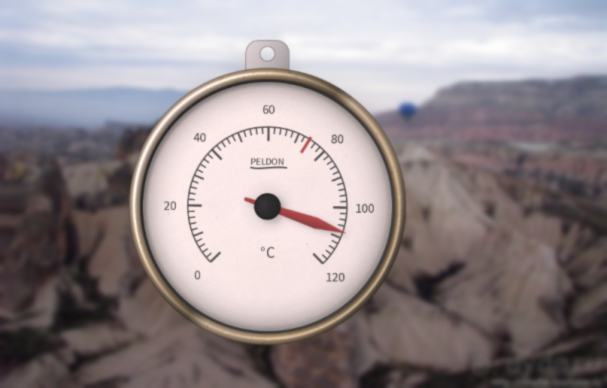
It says 108
